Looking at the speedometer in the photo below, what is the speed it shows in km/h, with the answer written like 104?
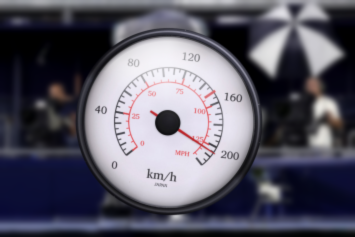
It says 205
